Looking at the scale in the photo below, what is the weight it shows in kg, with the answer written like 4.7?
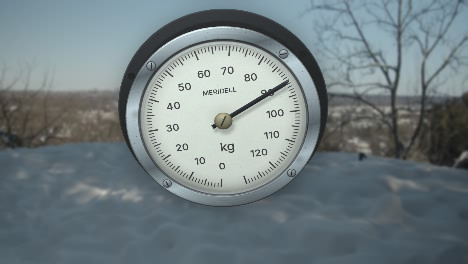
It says 90
